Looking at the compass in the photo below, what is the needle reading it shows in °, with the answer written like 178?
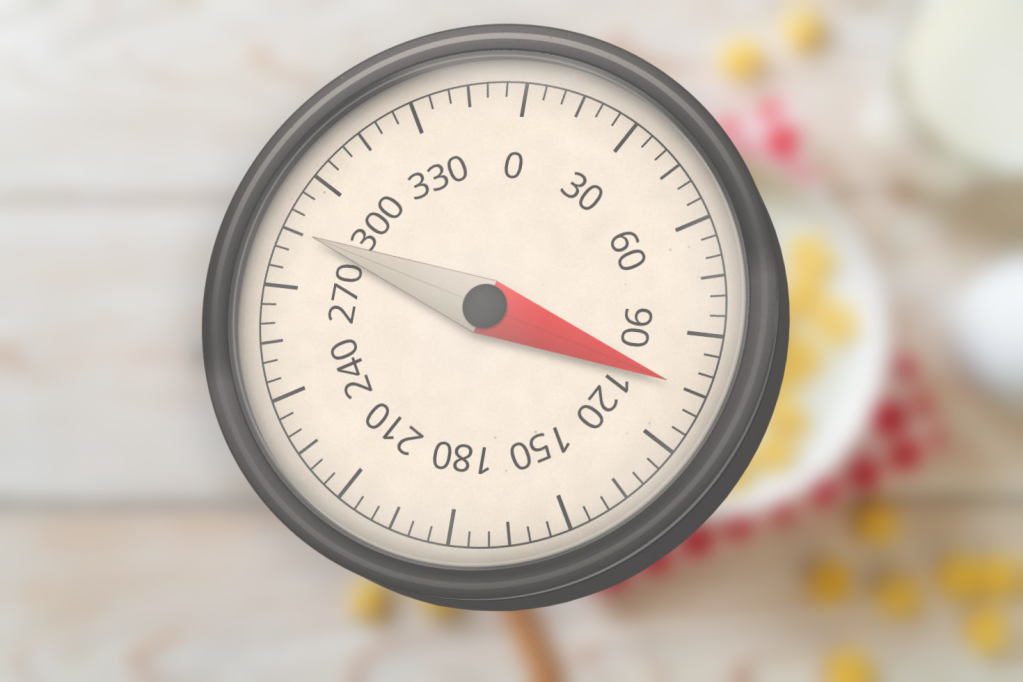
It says 105
